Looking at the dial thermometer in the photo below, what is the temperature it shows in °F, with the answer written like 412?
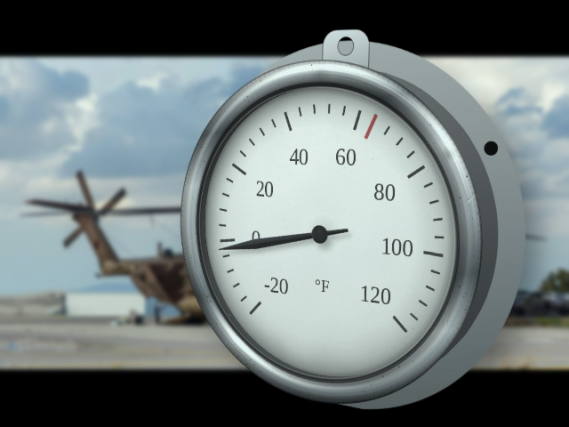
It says -2
